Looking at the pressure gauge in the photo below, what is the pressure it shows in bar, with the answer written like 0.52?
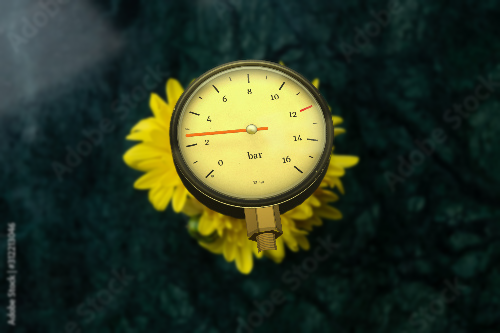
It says 2.5
